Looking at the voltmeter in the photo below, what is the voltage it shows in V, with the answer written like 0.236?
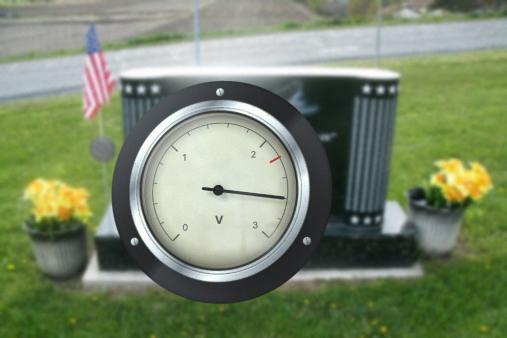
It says 2.6
